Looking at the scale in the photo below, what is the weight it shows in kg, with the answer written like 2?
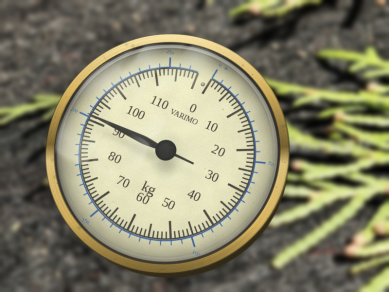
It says 91
